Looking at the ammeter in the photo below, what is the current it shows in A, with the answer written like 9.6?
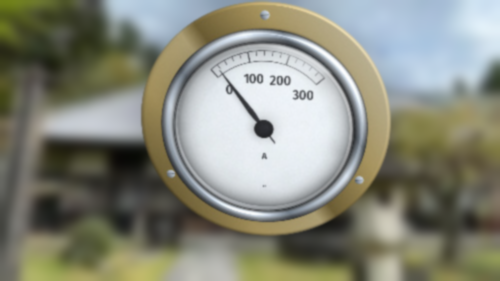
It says 20
